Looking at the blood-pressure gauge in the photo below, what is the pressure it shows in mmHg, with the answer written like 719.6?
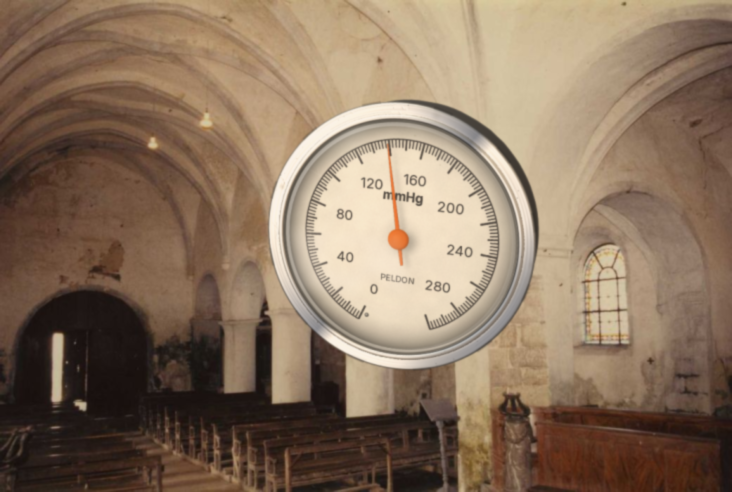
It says 140
